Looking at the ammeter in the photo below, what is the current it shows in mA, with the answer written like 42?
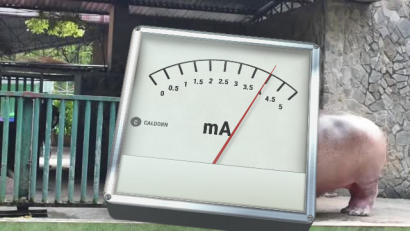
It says 4
